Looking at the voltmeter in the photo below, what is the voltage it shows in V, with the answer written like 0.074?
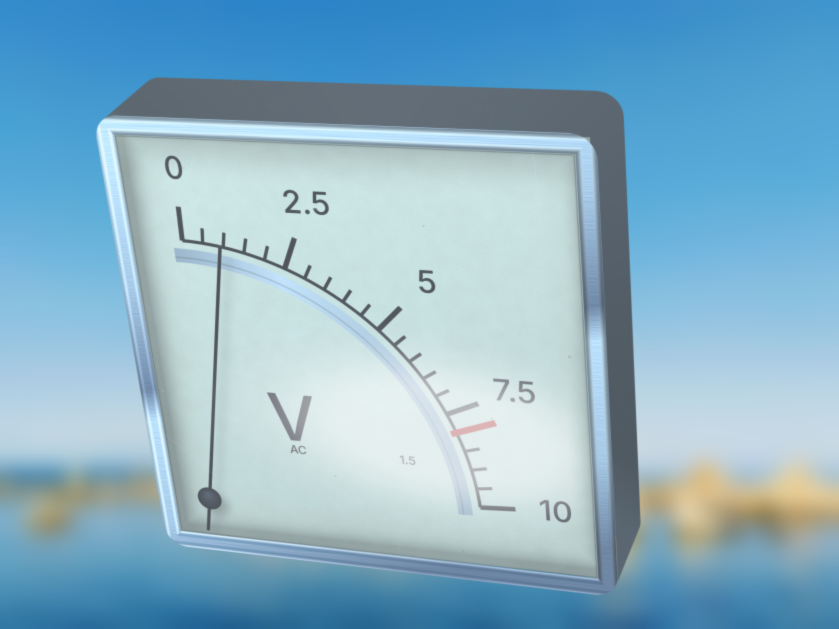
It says 1
